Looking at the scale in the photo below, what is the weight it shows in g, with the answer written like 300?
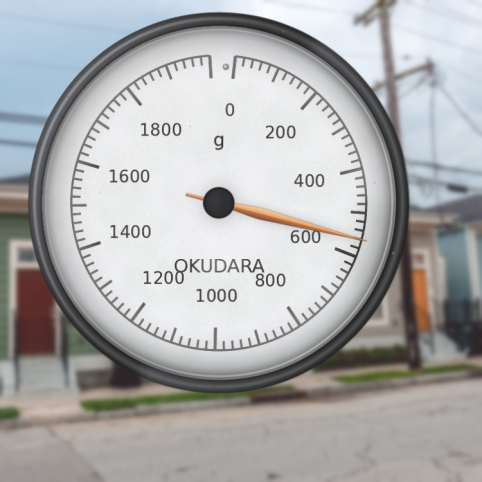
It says 560
